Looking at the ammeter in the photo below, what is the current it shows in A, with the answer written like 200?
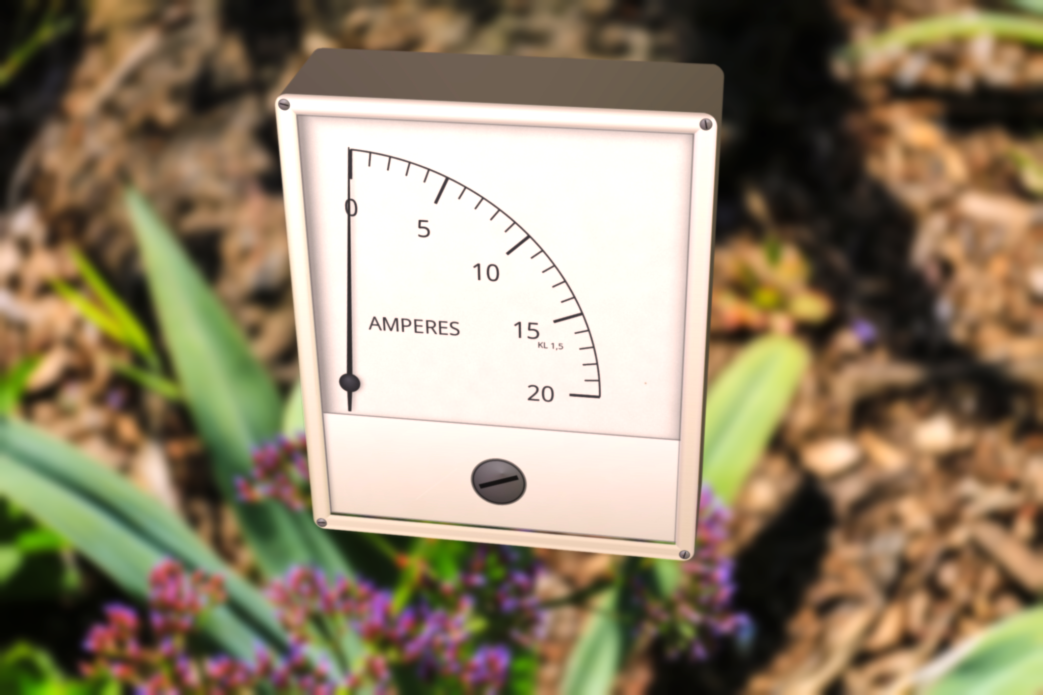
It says 0
